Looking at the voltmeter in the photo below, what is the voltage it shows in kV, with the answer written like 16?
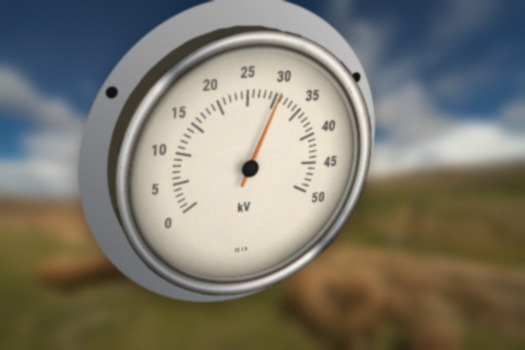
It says 30
